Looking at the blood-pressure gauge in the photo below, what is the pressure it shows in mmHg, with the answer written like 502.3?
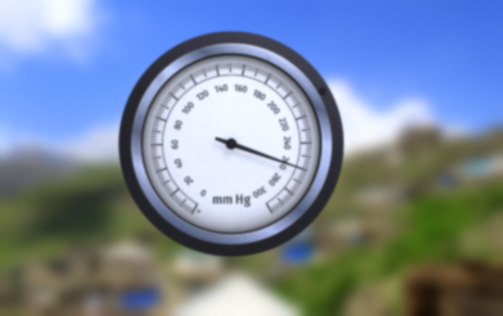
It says 260
